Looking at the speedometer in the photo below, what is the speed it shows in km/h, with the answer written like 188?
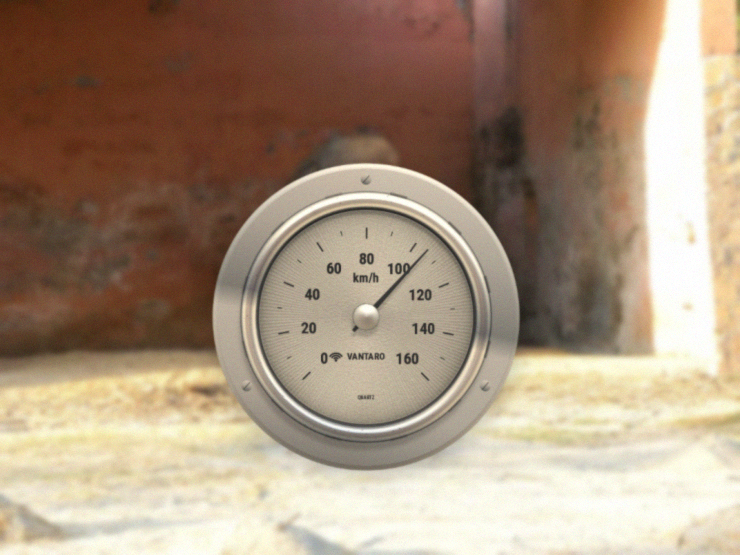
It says 105
